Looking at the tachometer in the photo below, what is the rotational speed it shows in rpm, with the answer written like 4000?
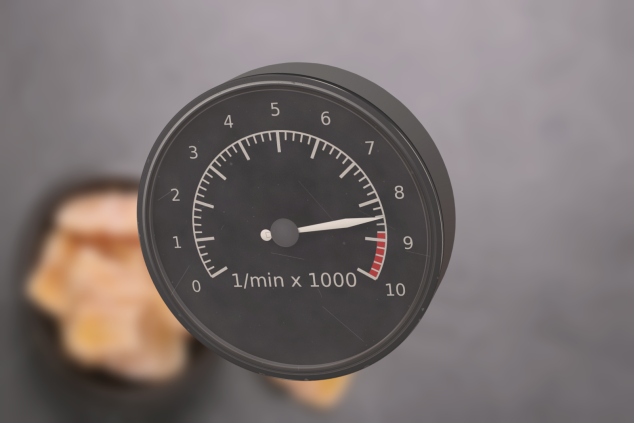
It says 8400
